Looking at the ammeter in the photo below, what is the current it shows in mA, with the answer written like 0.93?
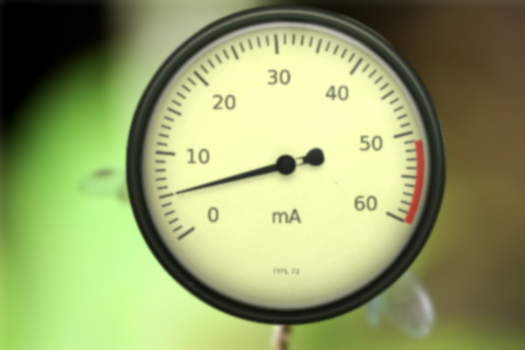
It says 5
